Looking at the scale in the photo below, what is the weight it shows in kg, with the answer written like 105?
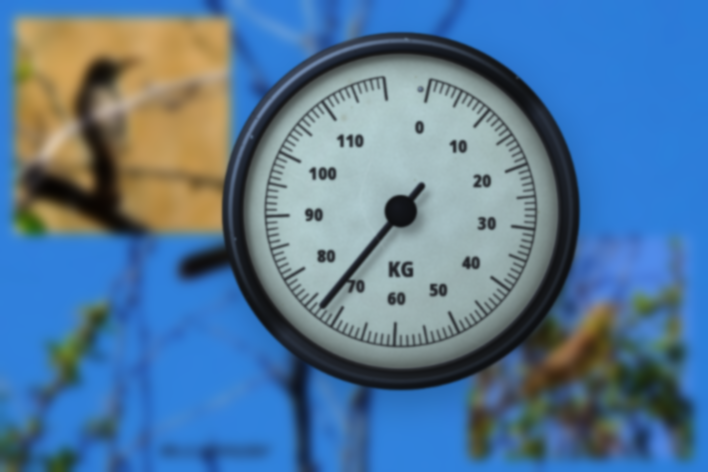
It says 73
